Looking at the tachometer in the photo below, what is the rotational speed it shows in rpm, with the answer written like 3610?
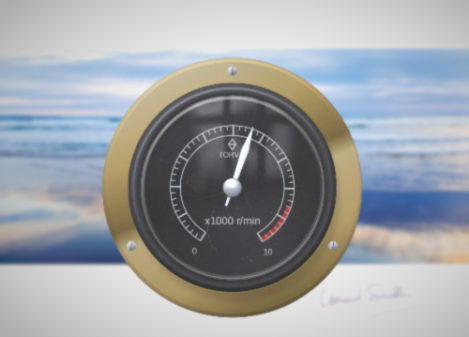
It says 5600
